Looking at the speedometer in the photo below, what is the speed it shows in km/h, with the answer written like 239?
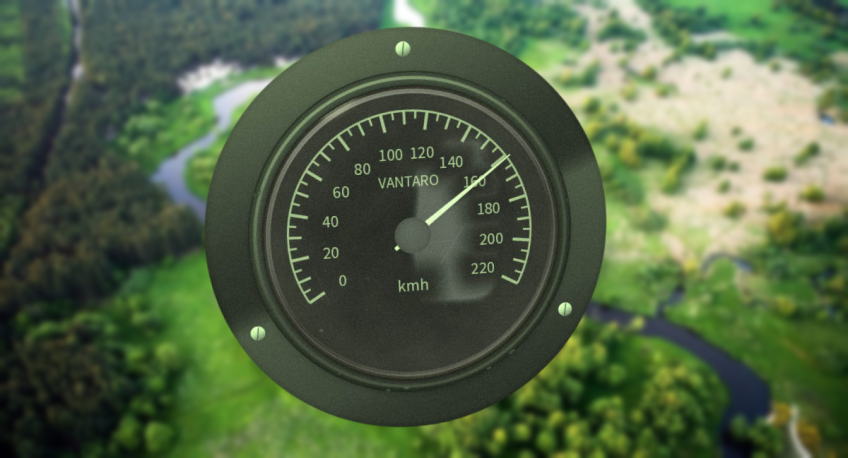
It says 160
